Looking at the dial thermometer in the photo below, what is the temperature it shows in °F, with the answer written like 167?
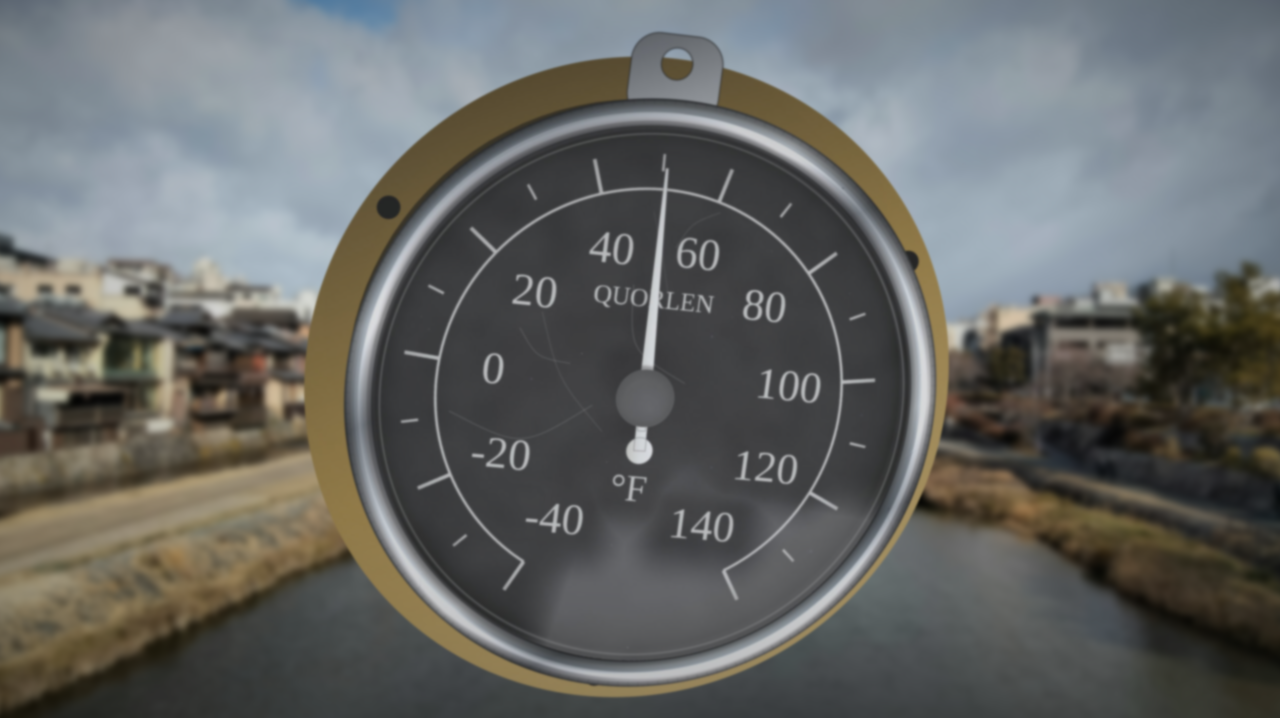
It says 50
